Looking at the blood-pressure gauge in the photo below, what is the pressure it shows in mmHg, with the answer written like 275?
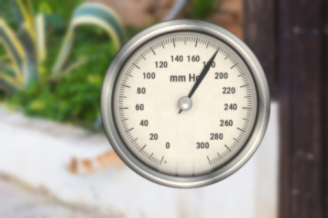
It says 180
